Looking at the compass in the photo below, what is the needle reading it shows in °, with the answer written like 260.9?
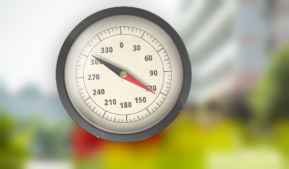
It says 125
